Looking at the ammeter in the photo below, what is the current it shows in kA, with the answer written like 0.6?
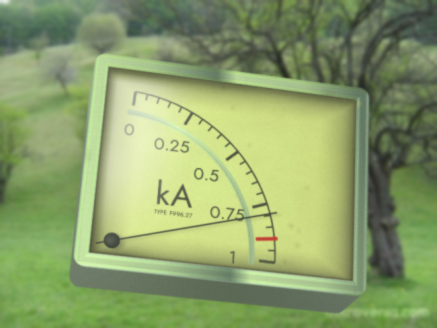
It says 0.8
